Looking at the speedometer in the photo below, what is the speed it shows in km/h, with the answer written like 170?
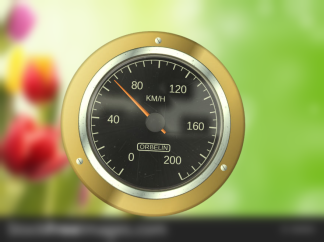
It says 67.5
